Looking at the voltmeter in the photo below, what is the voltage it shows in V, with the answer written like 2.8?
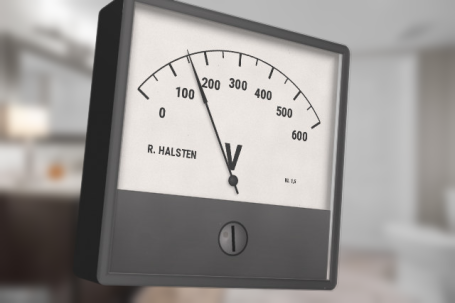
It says 150
